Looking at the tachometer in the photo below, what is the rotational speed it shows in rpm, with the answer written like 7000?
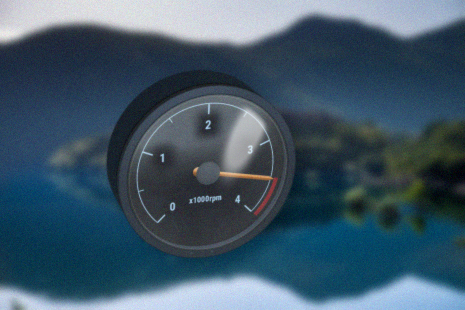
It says 3500
